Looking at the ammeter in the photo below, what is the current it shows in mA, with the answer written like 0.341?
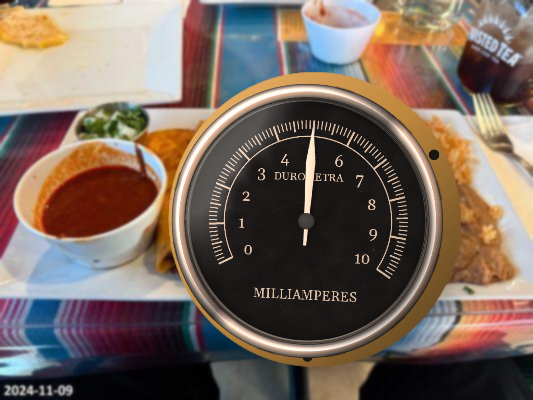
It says 5
